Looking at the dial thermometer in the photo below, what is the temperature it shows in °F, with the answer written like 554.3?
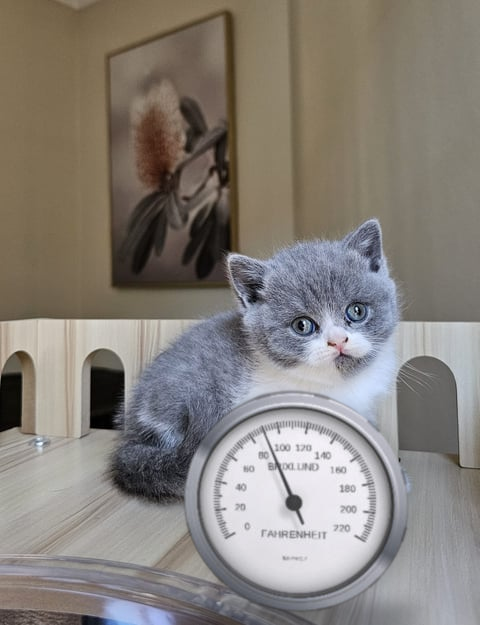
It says 90
